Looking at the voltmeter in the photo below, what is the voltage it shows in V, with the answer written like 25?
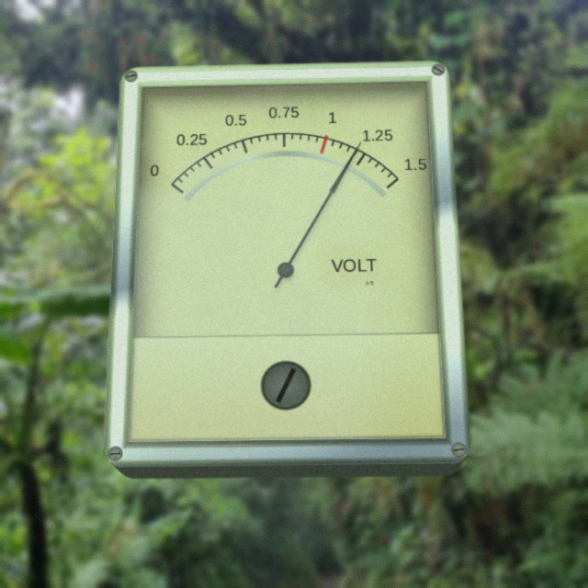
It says 1.2
